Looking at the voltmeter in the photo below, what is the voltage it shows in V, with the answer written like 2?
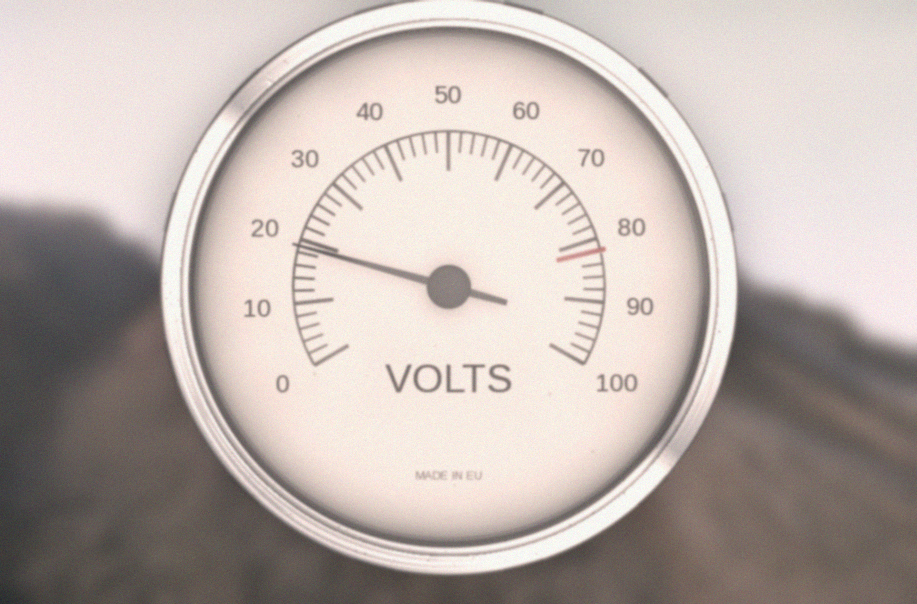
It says 19
